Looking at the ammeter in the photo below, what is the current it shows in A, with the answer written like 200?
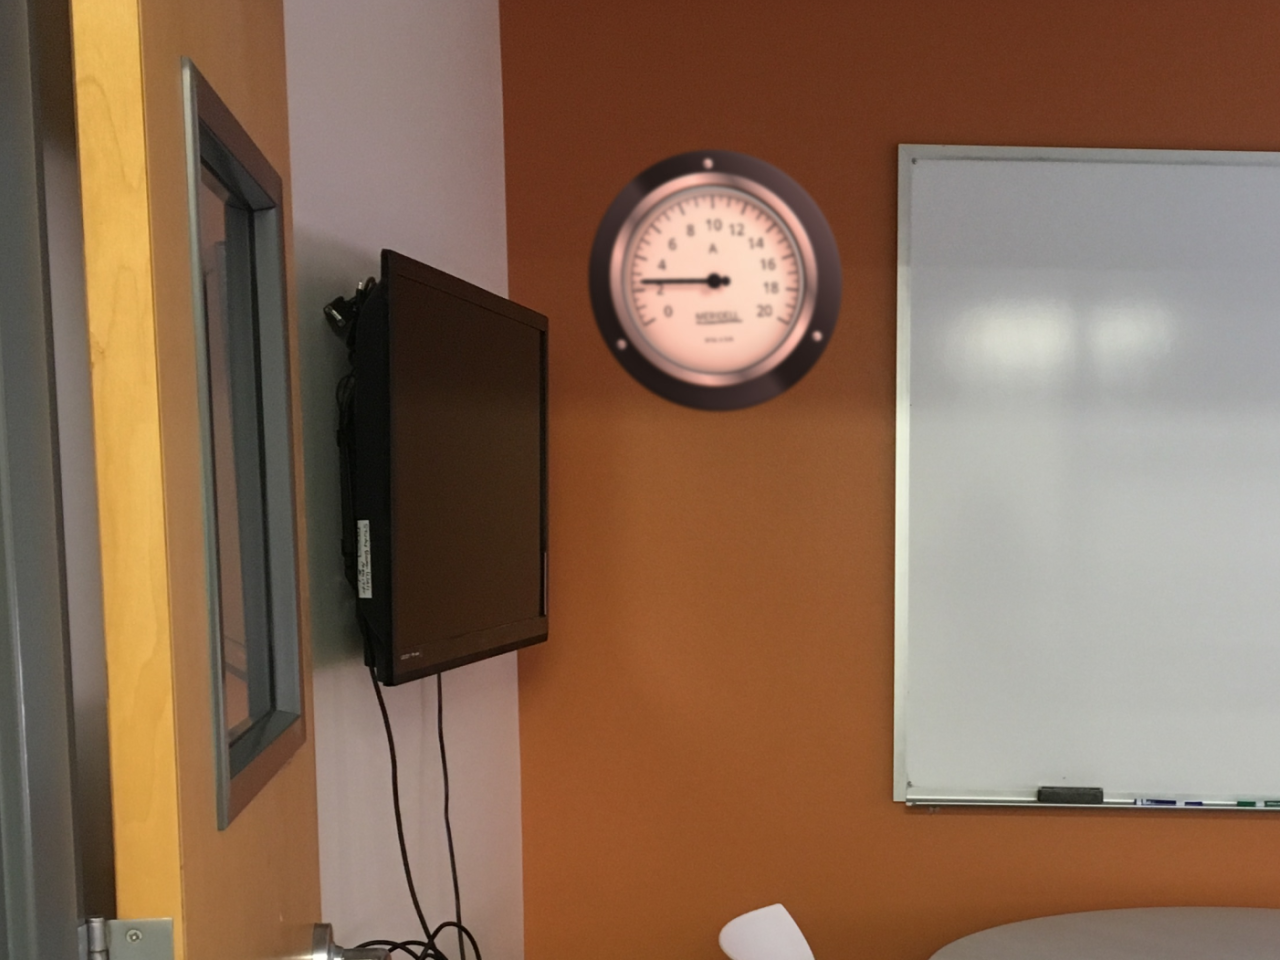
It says 2.5
